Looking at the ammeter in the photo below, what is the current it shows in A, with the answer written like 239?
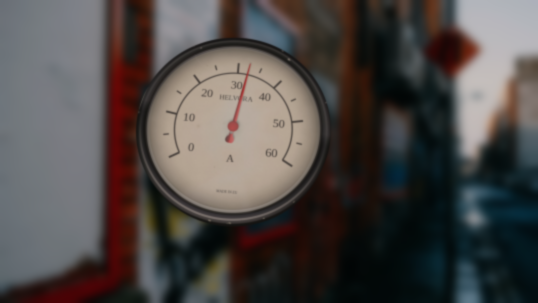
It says 32.5
